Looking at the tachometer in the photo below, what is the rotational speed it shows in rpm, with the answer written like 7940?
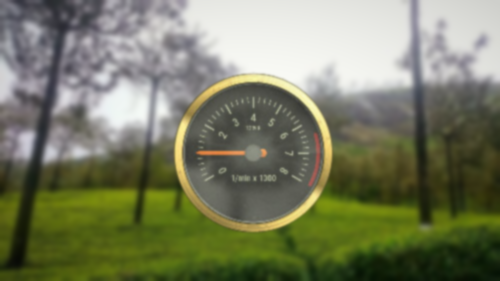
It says 1000
